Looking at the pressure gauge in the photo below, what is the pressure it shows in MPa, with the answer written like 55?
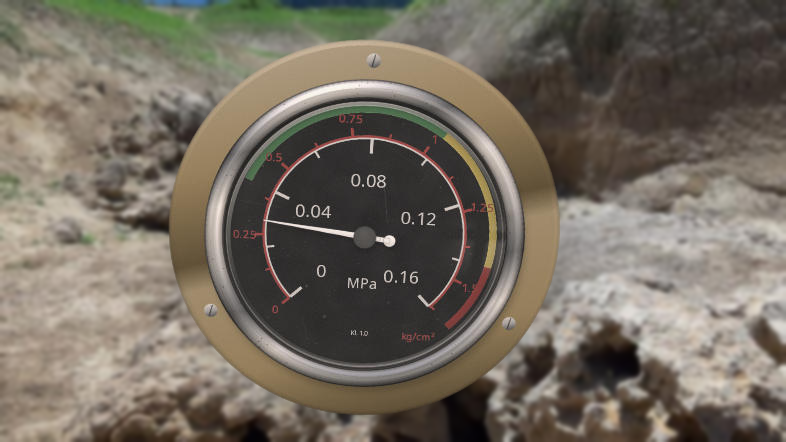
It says 0.03
